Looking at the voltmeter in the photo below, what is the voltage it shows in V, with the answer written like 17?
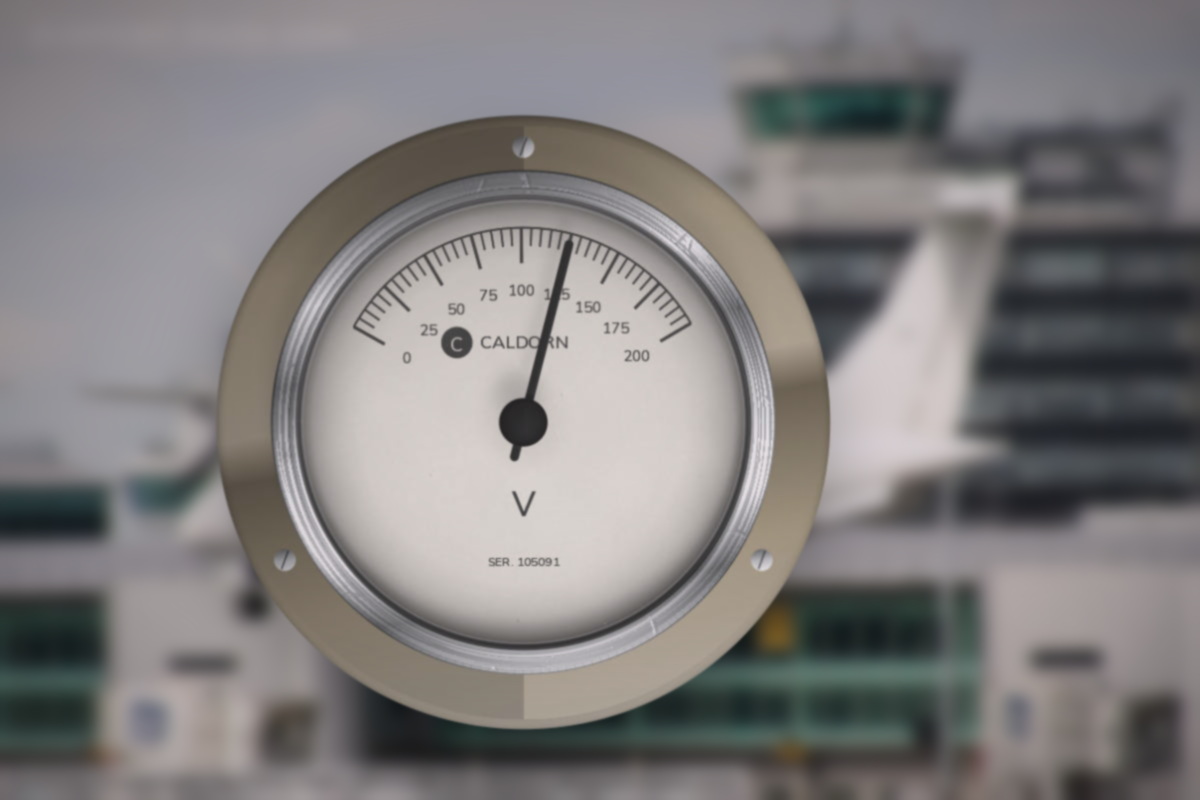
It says 125
